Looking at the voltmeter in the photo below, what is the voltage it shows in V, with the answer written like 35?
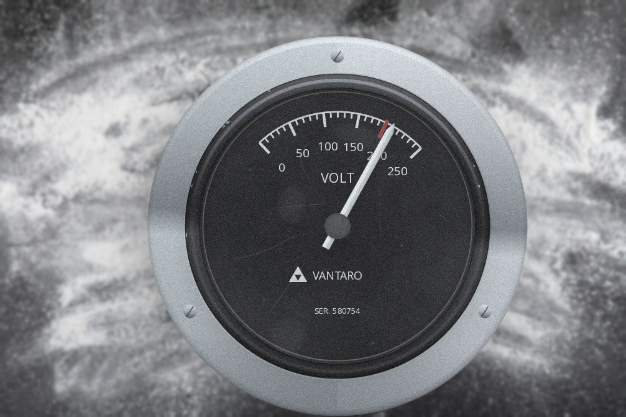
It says 200
